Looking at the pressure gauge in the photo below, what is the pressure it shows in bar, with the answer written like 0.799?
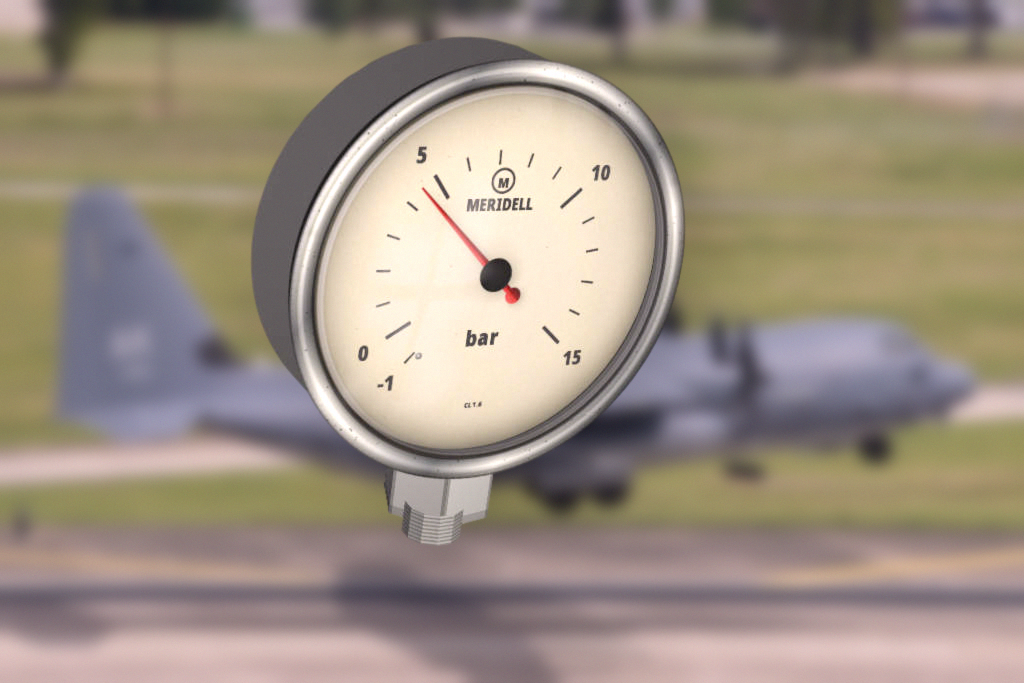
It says 4.5
